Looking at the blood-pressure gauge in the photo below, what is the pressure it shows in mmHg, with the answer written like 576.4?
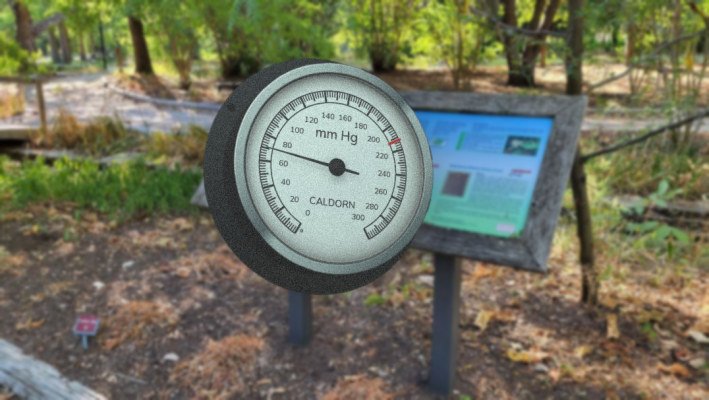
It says 70
